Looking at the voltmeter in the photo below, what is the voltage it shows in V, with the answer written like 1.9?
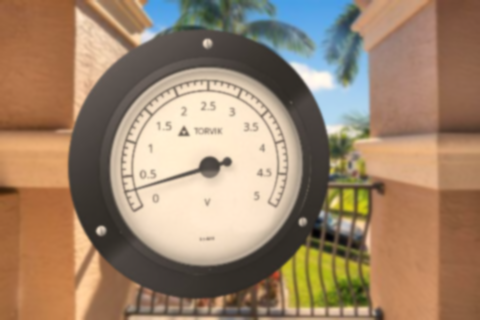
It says 0.3
